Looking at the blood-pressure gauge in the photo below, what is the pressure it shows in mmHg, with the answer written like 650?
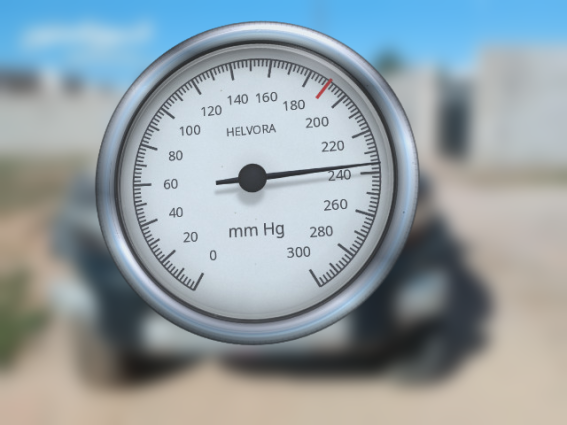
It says 236
